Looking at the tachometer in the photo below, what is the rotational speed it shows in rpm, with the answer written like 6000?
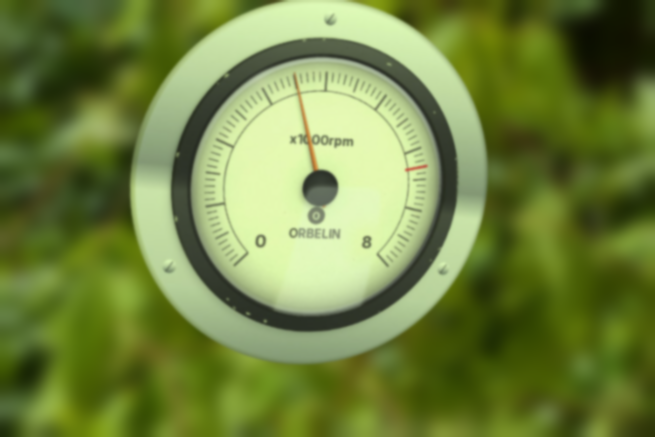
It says 3500
